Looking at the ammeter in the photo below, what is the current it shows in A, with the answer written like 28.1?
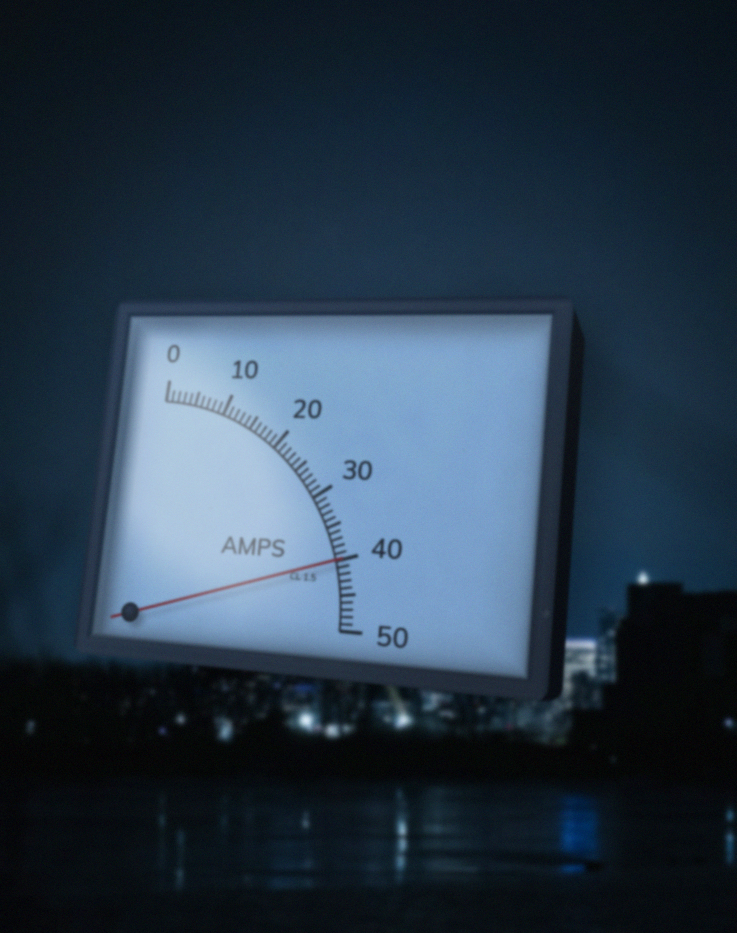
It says 40
